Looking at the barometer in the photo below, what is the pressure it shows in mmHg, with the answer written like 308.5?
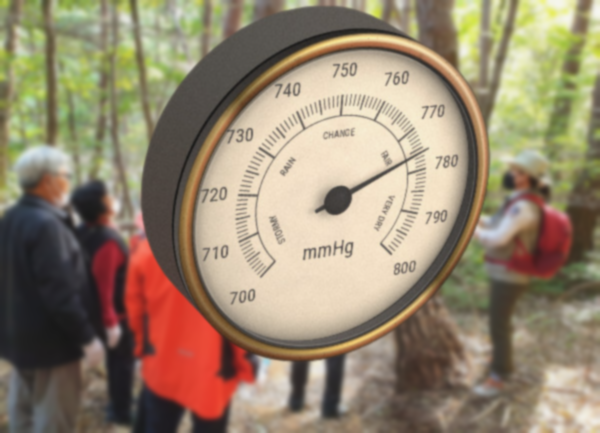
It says 775
